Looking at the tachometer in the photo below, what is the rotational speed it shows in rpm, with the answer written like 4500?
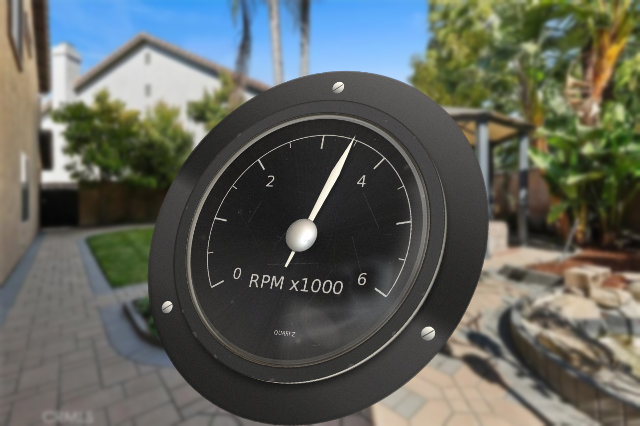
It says 3500
